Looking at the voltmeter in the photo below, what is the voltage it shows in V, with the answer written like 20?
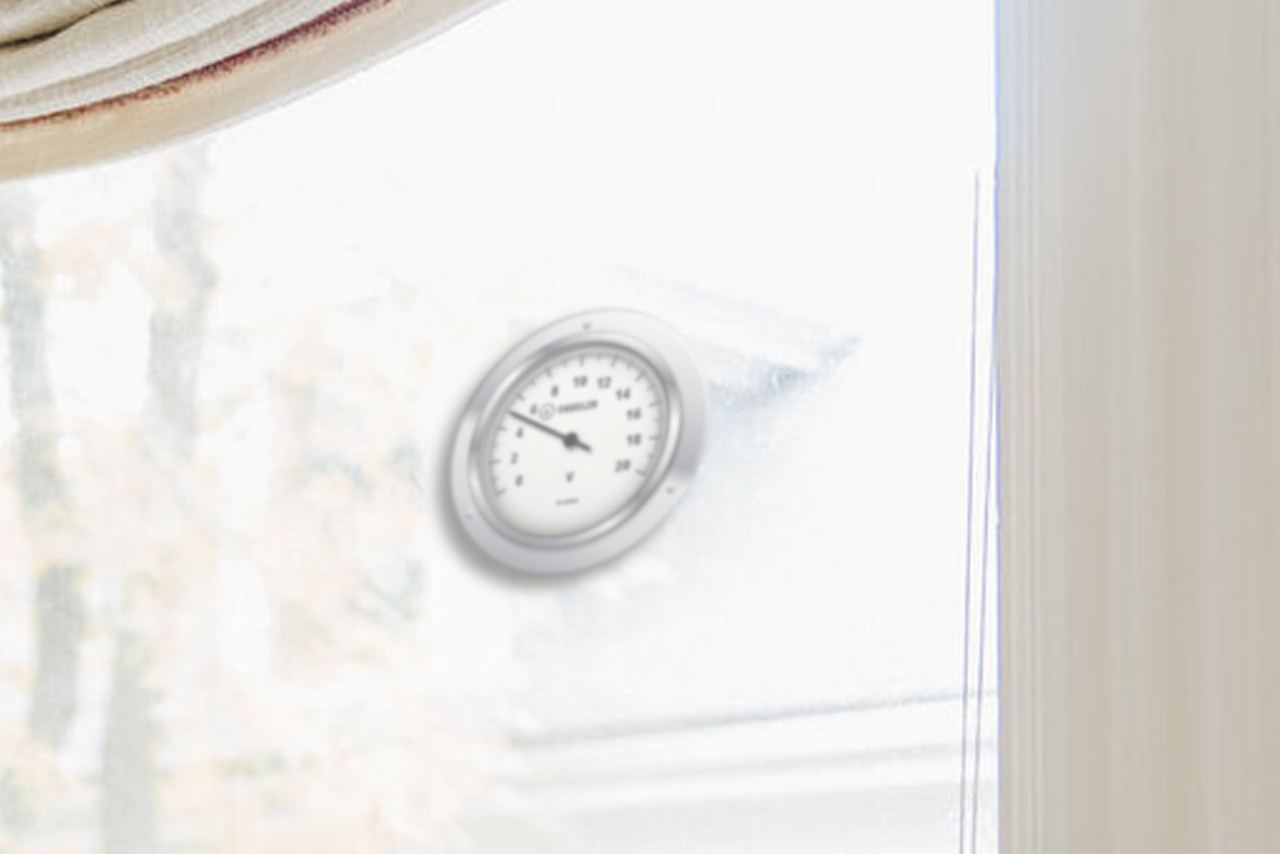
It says 5
